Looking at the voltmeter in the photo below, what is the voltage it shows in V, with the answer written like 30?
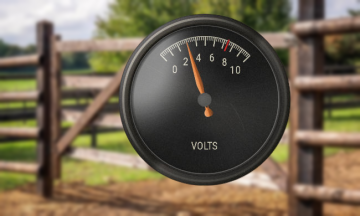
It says 3
